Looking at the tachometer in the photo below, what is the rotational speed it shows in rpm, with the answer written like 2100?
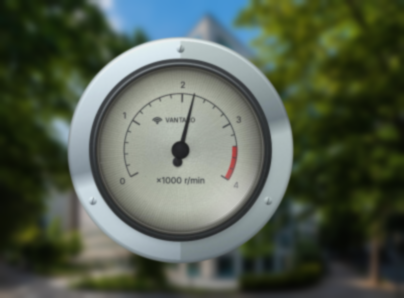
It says 2200
